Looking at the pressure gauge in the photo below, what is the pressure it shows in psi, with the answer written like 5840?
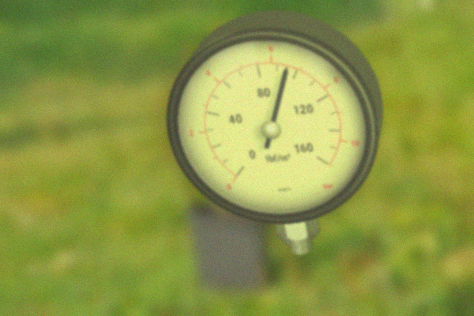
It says 95
